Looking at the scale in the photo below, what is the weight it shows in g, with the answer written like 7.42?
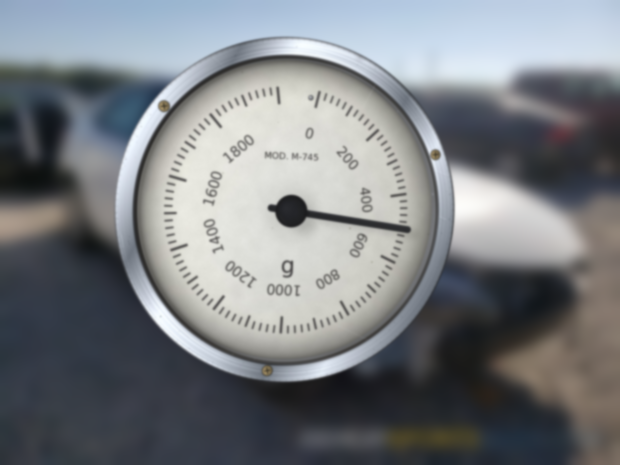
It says 500
